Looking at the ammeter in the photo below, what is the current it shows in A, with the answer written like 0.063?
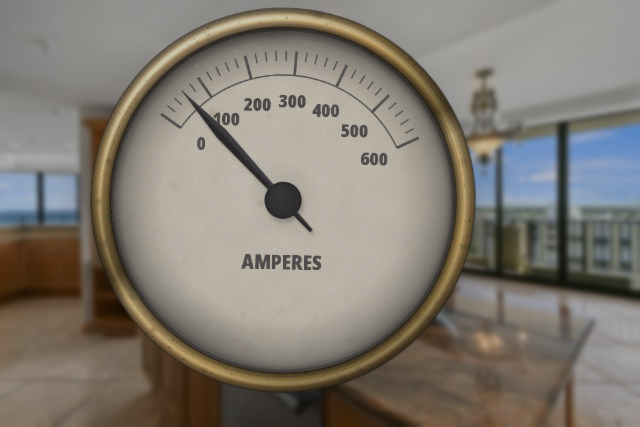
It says 60
